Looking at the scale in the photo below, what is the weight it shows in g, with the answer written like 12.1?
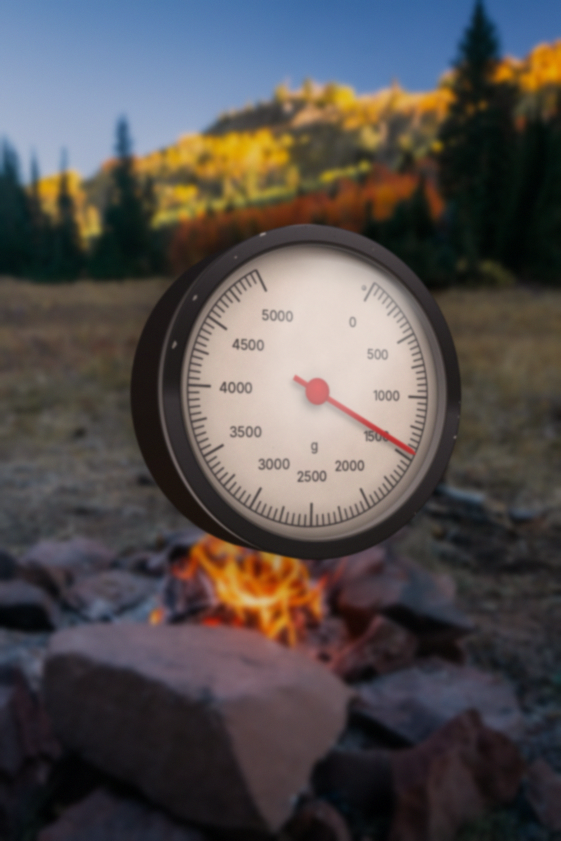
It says 1450
